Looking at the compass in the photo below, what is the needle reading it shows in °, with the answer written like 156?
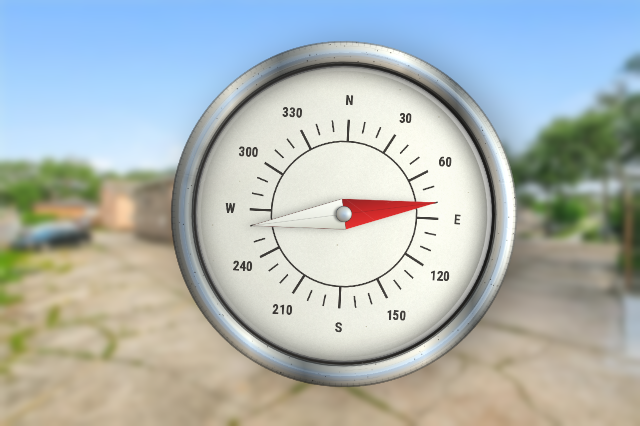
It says 80
